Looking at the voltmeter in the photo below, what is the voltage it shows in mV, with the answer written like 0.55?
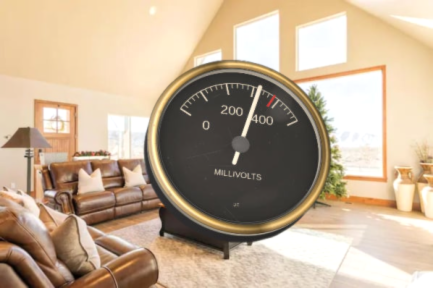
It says 320
